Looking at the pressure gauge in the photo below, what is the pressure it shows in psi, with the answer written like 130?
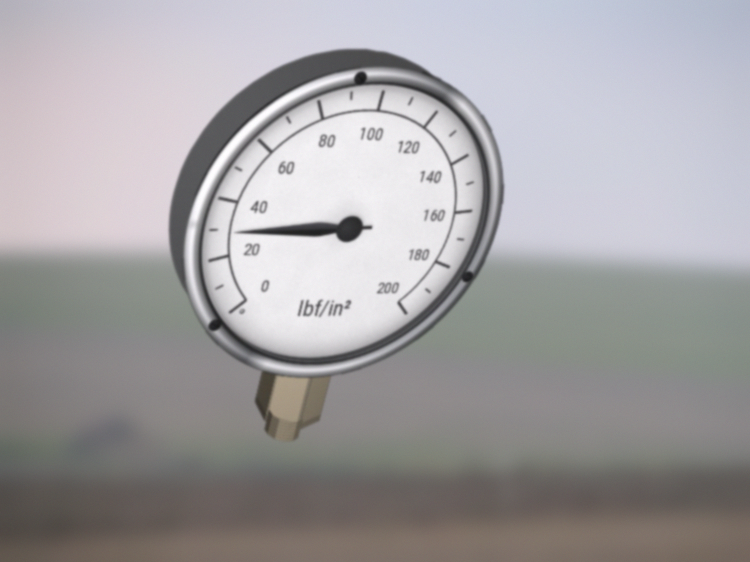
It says 30
